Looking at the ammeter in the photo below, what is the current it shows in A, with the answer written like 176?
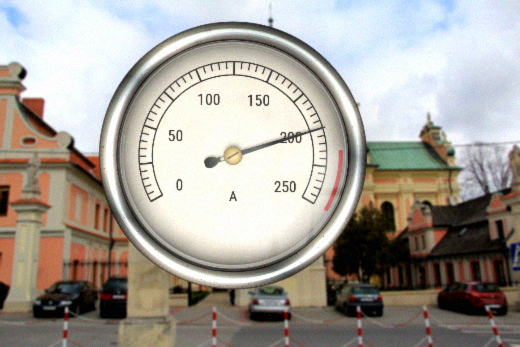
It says 200
